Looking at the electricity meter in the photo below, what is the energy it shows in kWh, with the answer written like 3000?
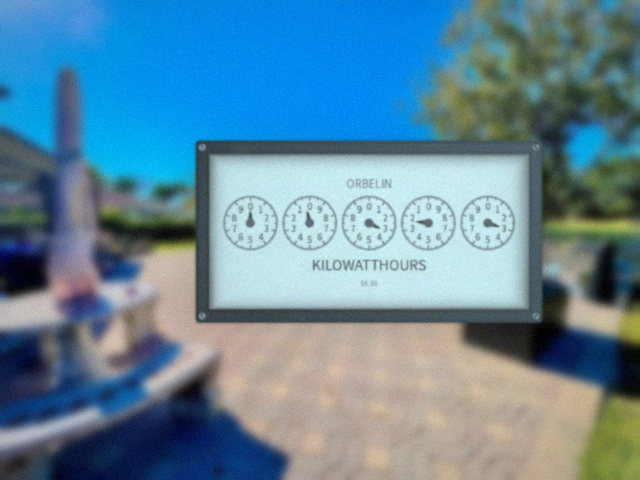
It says 323
